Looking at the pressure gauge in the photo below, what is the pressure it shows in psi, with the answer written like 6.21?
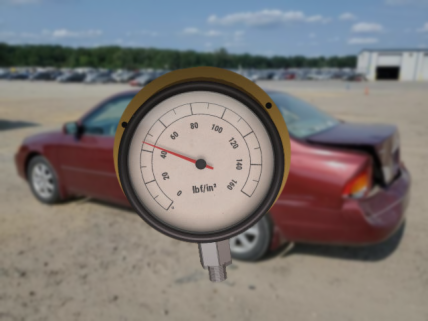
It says 45
